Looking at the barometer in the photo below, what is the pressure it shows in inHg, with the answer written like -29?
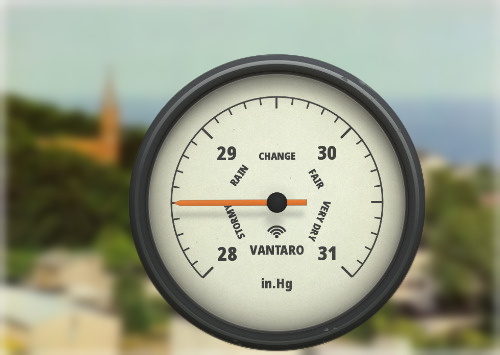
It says 28.5
